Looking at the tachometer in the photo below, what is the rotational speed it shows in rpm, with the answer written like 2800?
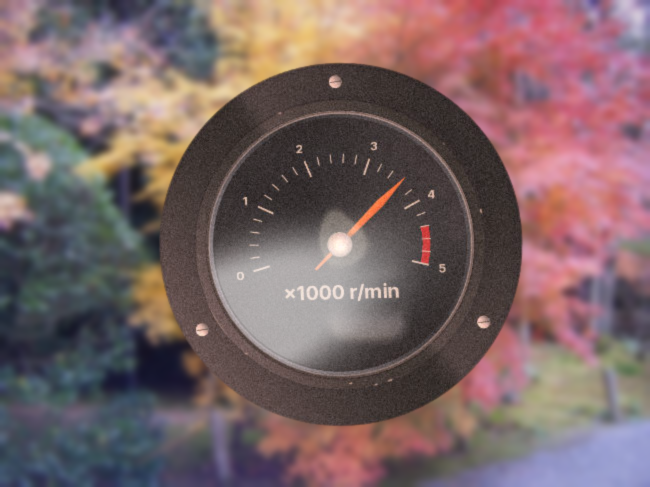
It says 3600
